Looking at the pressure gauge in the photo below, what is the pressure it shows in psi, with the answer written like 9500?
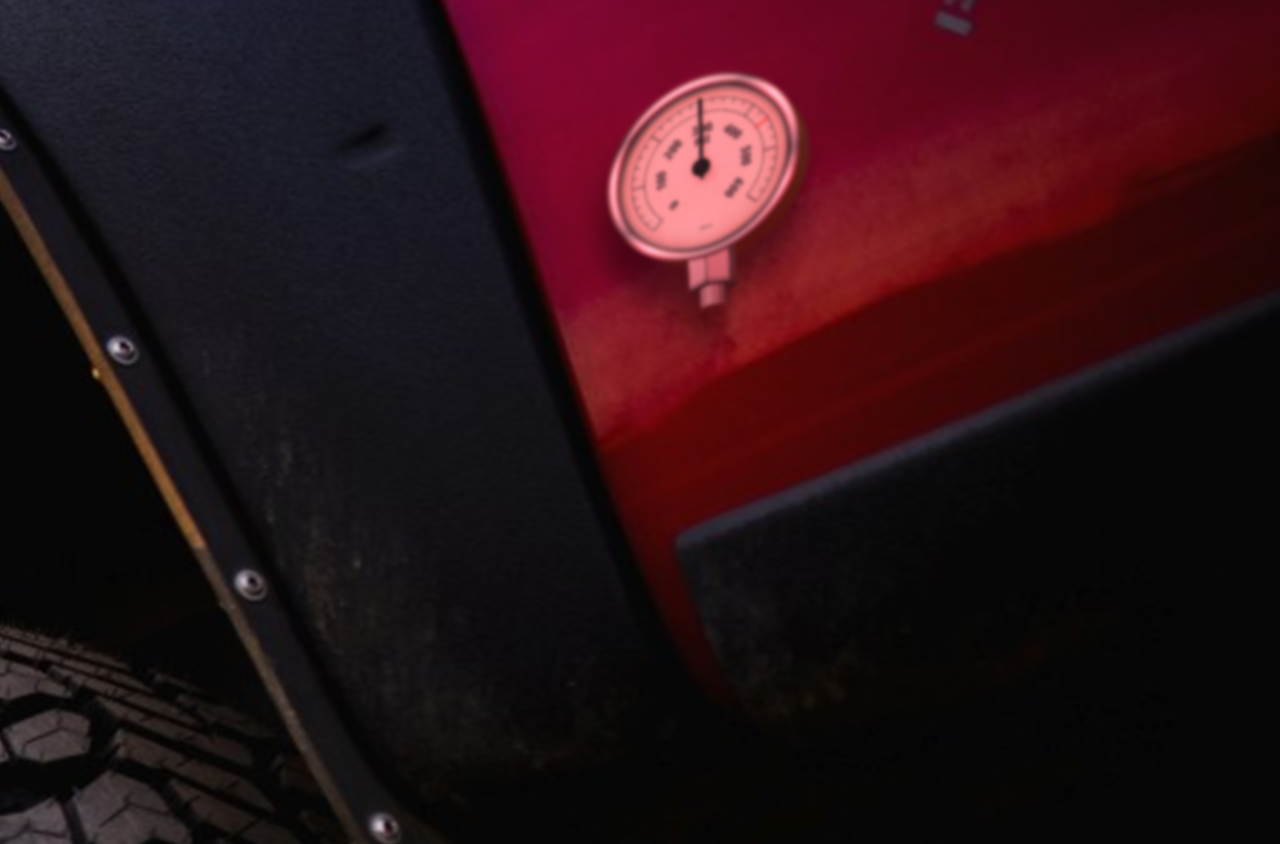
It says 300
